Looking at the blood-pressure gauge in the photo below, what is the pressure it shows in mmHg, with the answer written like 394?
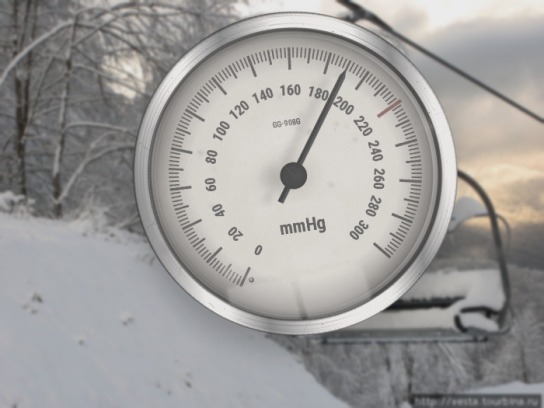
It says 190
